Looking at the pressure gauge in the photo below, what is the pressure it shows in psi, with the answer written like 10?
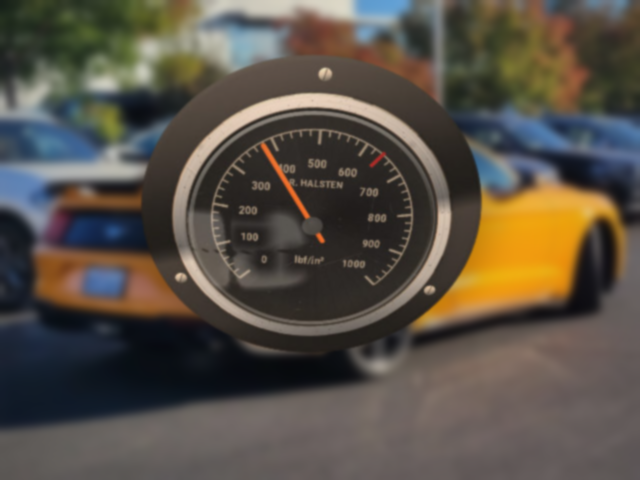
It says 380
